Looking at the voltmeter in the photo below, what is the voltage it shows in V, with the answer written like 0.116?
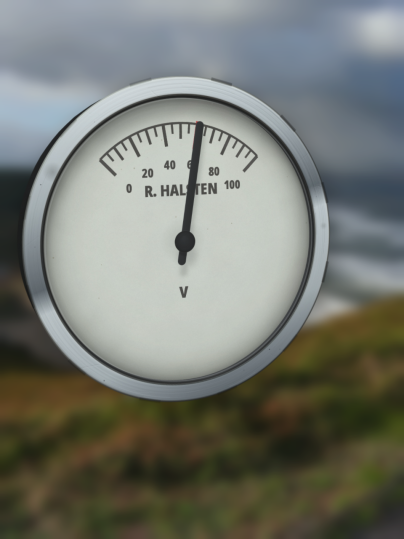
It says 60
